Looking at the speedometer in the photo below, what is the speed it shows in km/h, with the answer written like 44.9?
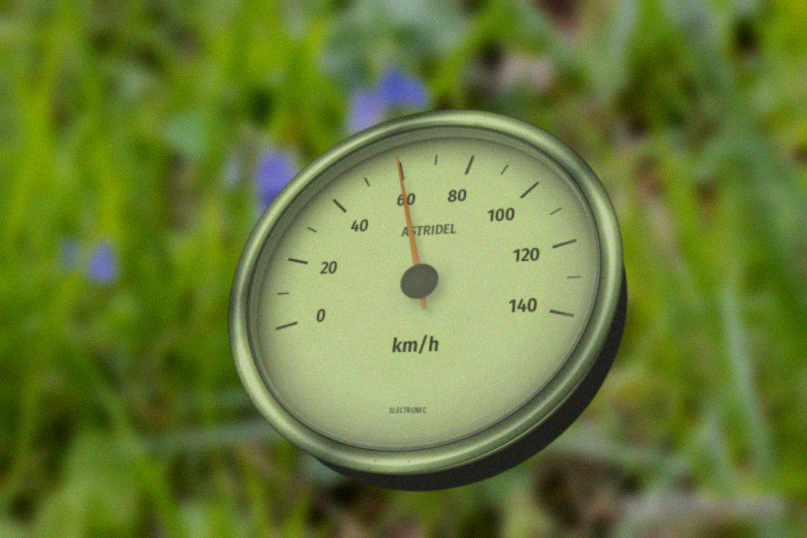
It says 60
